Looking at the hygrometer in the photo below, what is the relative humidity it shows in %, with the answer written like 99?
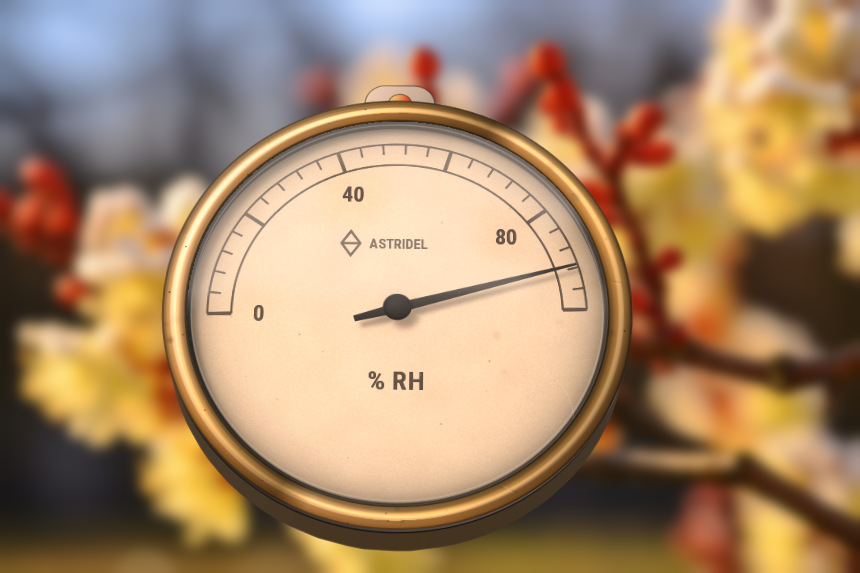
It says 92
